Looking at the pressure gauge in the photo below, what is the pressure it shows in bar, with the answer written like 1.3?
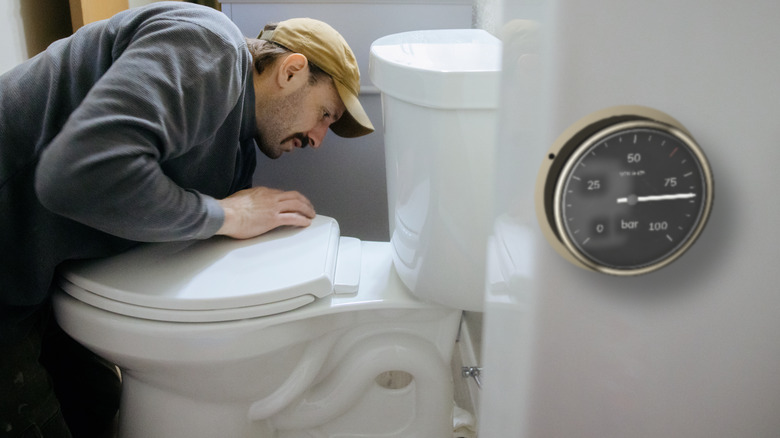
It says 82.5
